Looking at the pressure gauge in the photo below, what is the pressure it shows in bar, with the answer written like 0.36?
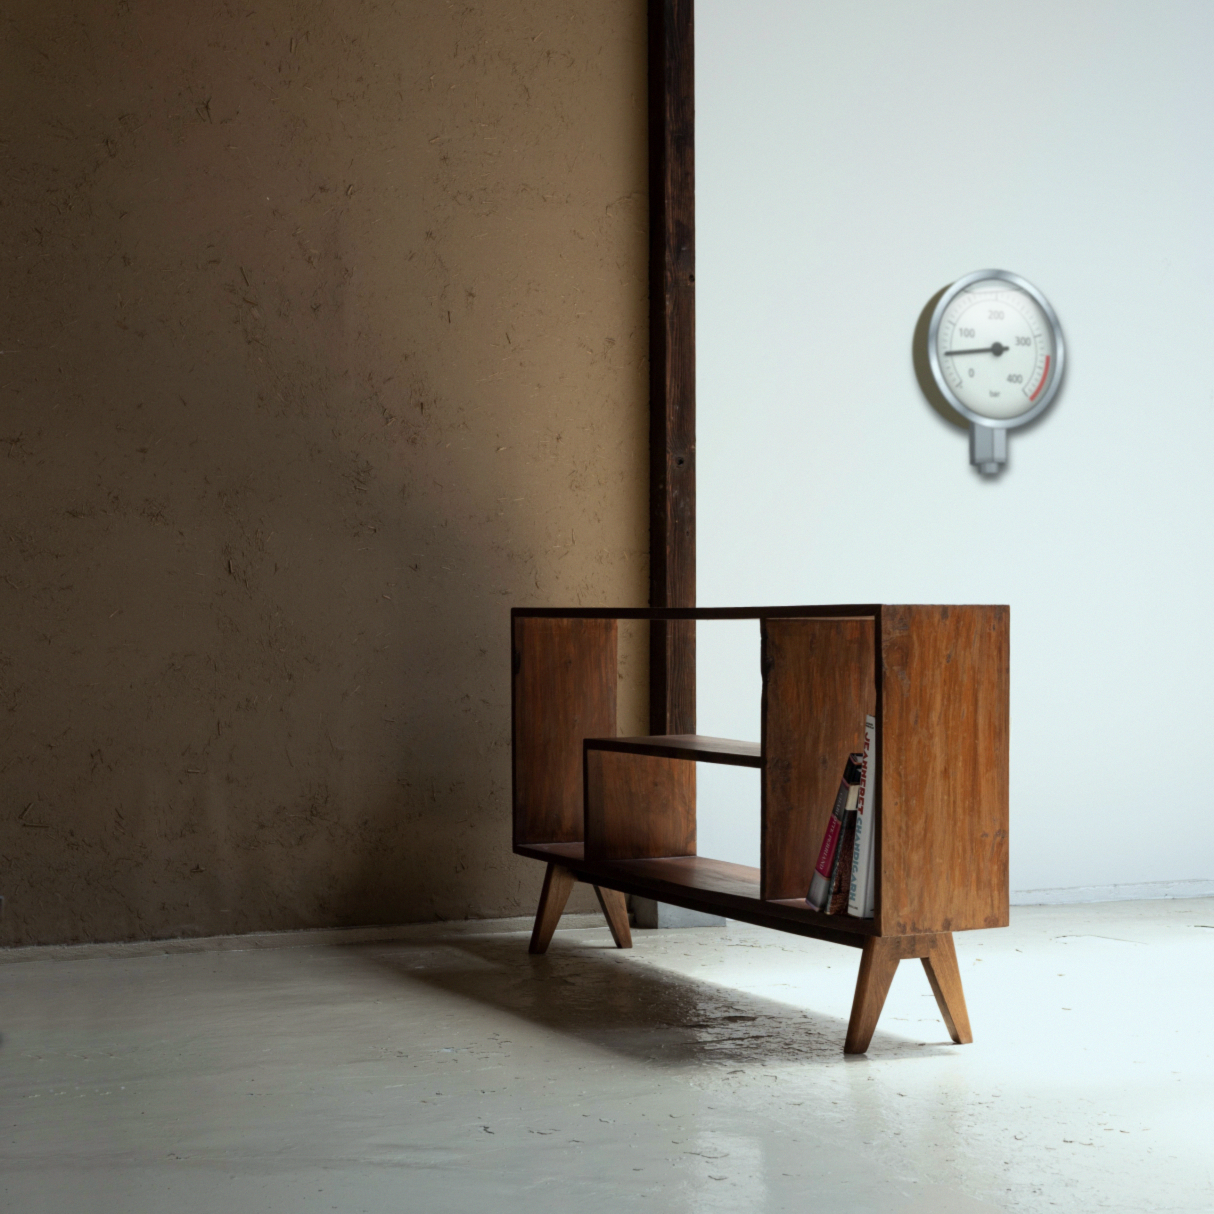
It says 50
